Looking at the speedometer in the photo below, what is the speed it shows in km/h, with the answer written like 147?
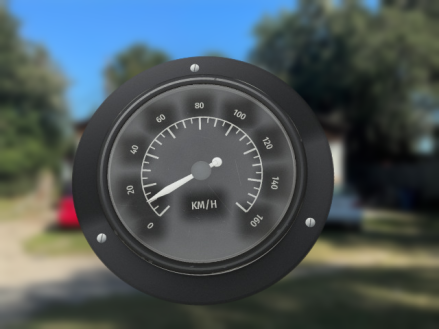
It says 10
